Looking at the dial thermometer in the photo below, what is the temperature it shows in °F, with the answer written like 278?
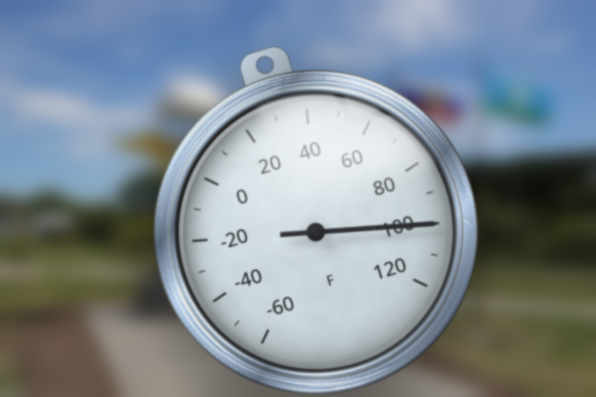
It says 100
